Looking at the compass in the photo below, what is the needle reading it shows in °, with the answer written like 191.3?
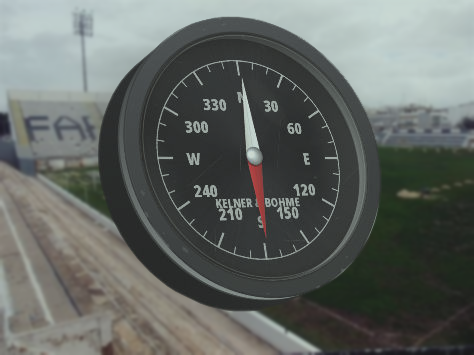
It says 180
